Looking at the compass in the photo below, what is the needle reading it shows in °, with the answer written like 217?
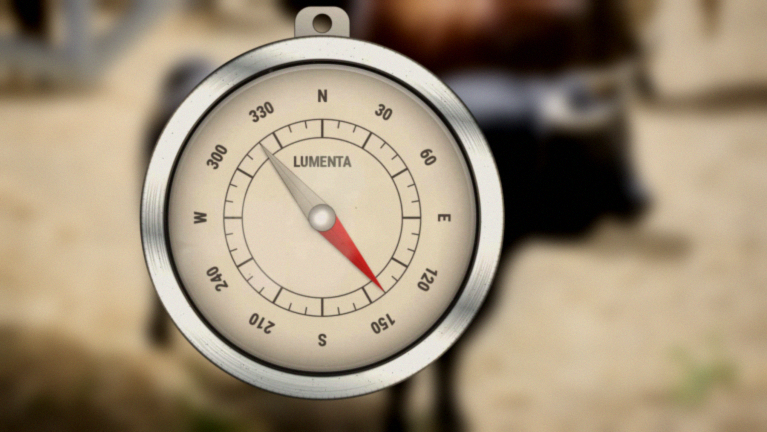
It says 140
